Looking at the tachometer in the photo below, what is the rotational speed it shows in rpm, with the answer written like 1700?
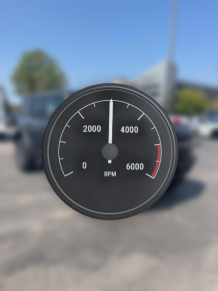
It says 3000
